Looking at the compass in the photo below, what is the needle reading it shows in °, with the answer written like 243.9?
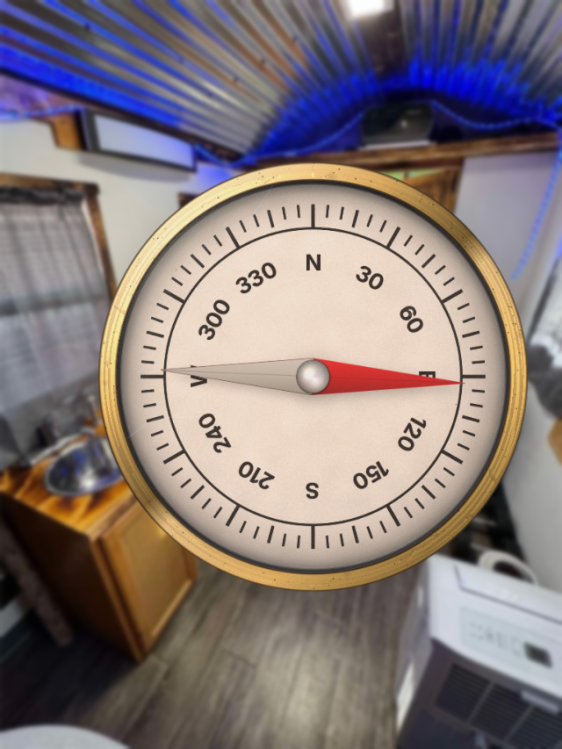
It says 92.5
